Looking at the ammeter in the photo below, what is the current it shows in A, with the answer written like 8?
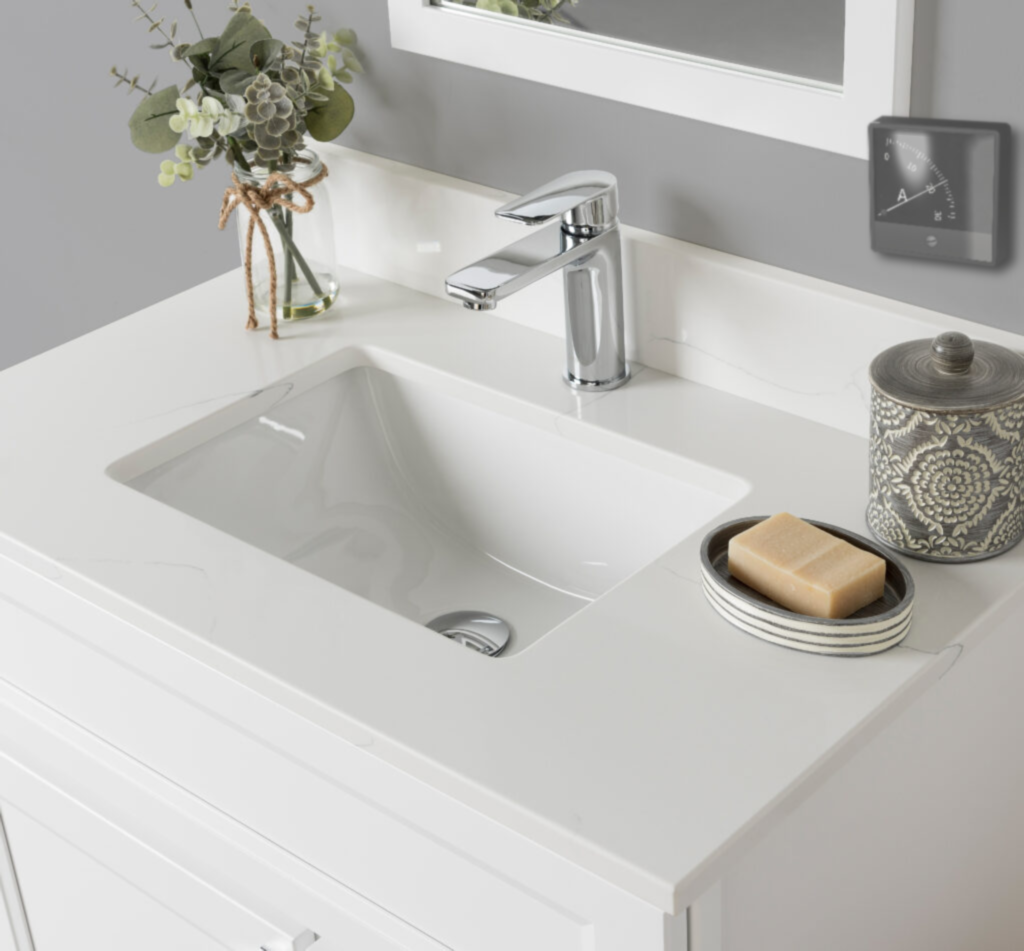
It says 20
